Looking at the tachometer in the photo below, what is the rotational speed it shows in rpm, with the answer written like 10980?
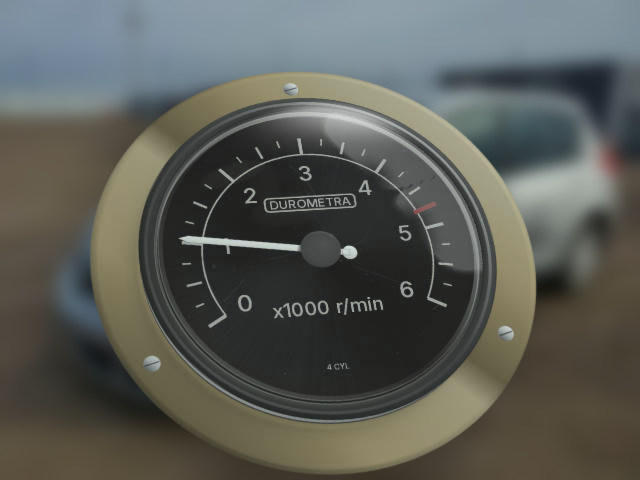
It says 1000
